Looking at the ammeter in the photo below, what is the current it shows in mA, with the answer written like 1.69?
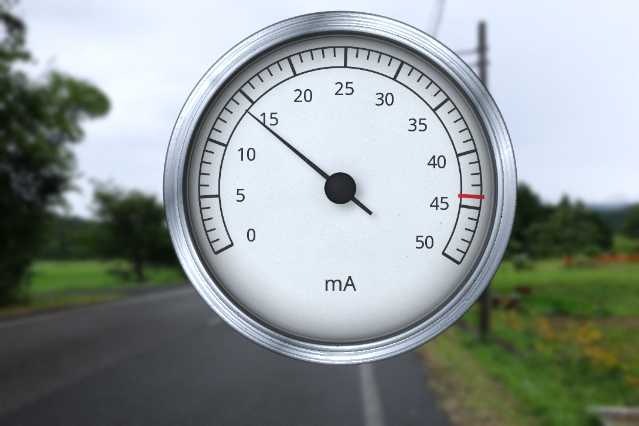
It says 14
